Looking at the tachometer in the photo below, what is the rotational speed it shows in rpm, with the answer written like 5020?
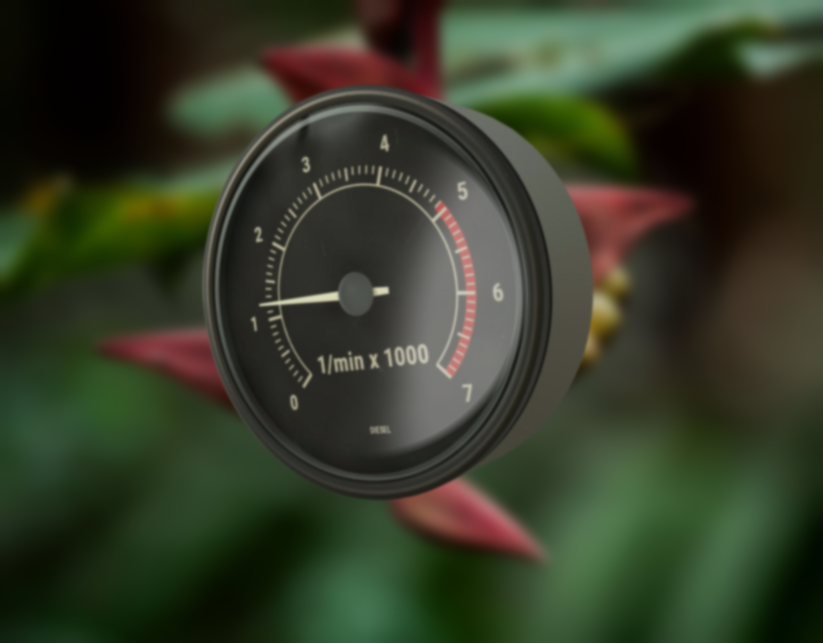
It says 1200
